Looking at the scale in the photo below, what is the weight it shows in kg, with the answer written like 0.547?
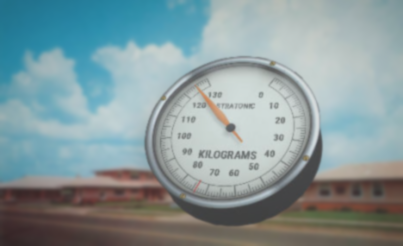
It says 125
